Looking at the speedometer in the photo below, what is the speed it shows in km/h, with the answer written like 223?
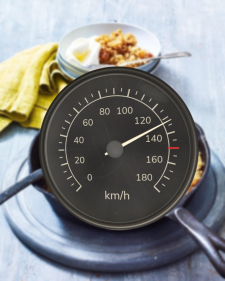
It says 132.5
